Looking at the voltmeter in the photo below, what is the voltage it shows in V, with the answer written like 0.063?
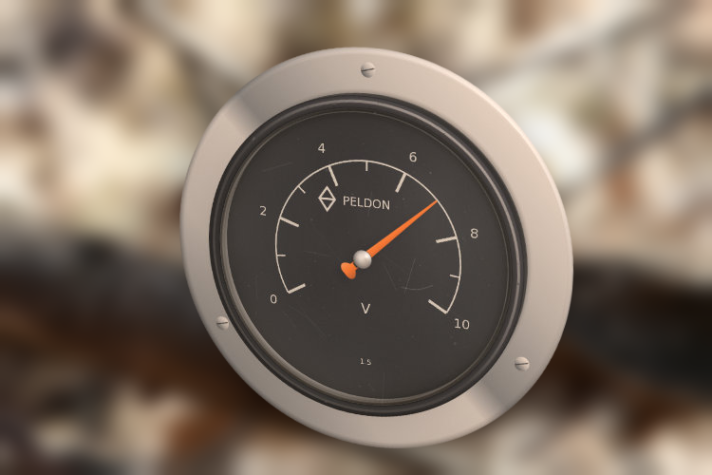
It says 7
